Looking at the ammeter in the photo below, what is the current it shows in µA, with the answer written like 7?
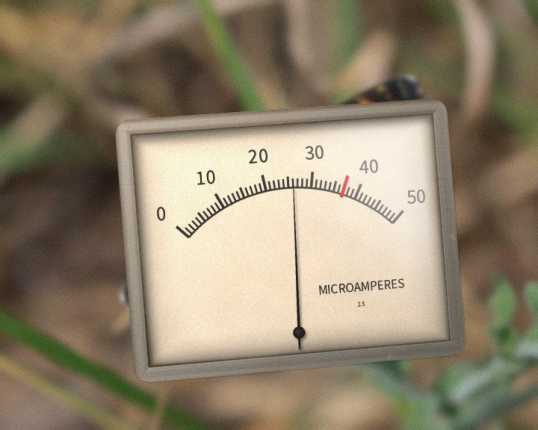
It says 26
